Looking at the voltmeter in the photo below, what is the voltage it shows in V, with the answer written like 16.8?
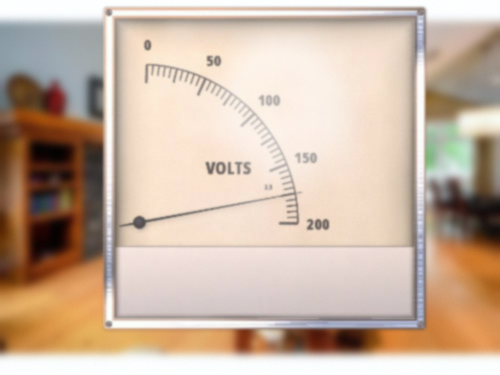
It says 175
